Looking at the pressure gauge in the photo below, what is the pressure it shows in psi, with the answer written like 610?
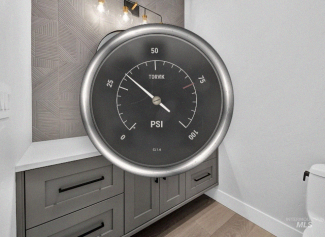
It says 32.5
